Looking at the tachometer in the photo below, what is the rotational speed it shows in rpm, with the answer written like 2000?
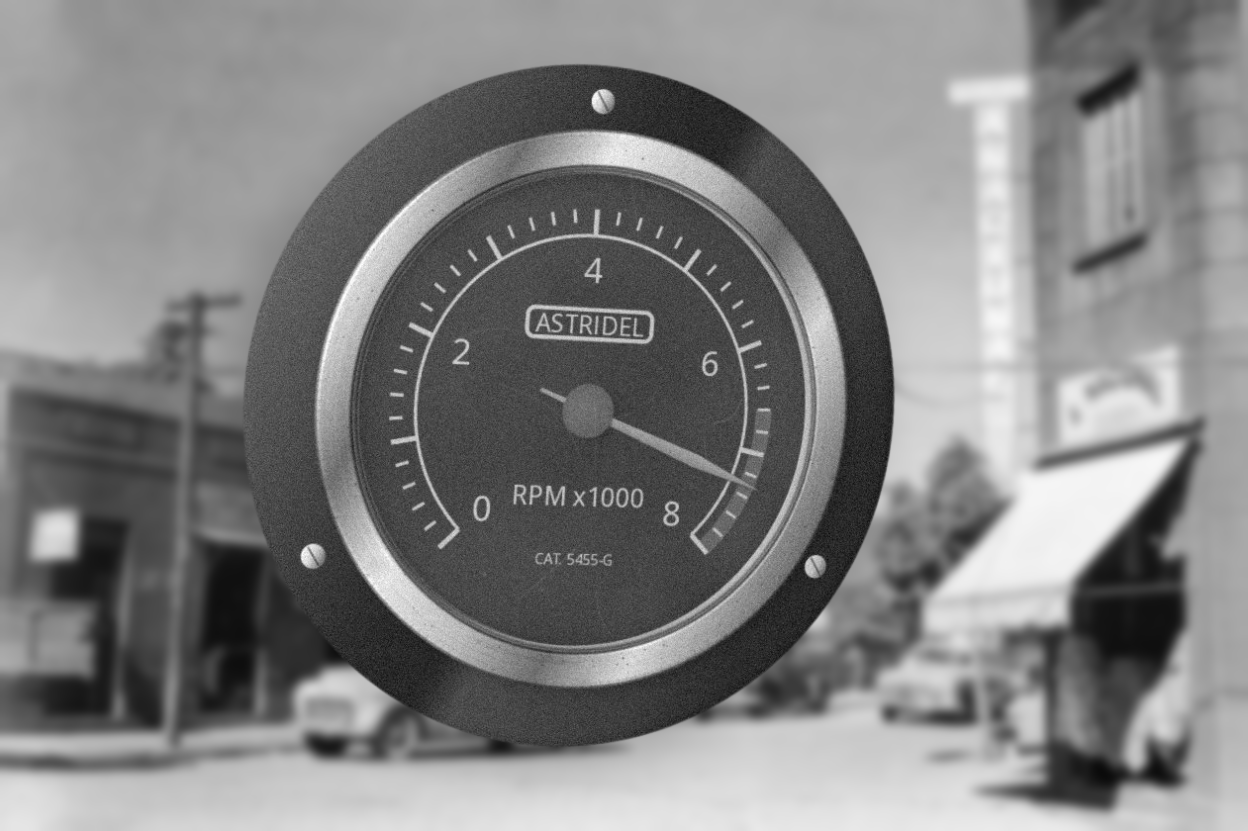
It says 7300
